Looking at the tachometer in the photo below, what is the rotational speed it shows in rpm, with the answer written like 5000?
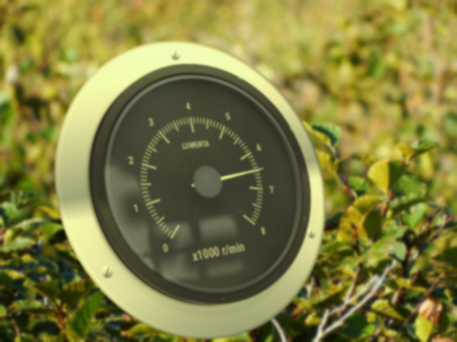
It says 6500
